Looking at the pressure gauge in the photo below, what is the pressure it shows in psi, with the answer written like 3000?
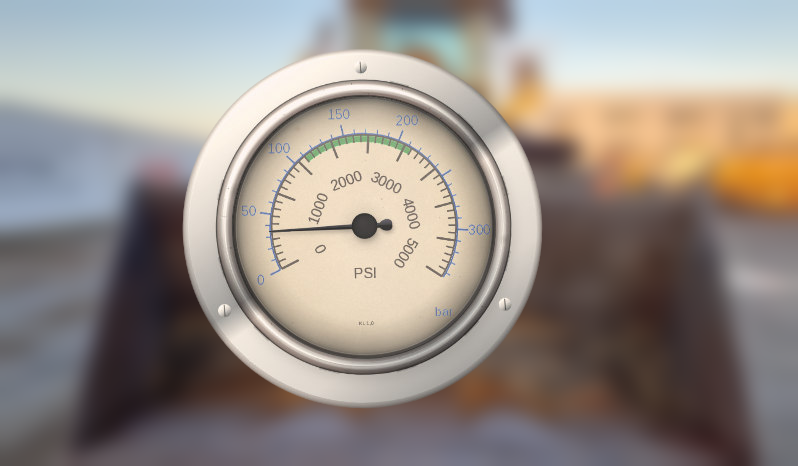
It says 500
